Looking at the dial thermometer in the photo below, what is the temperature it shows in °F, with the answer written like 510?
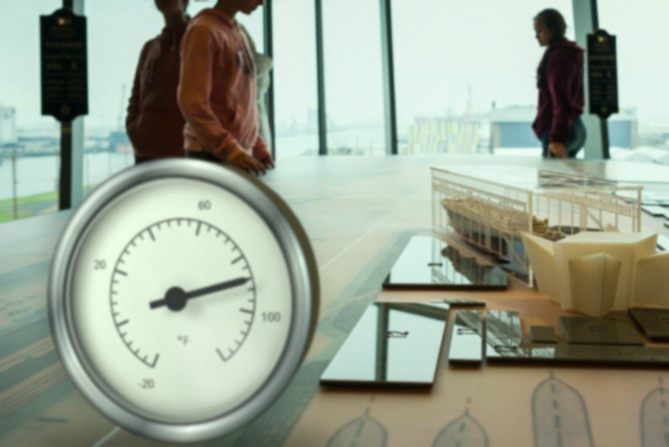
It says 88
